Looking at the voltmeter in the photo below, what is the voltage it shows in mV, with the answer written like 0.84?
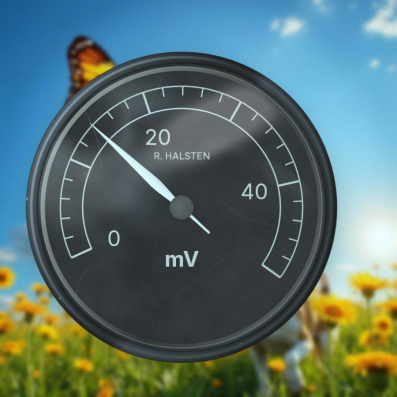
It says 14
